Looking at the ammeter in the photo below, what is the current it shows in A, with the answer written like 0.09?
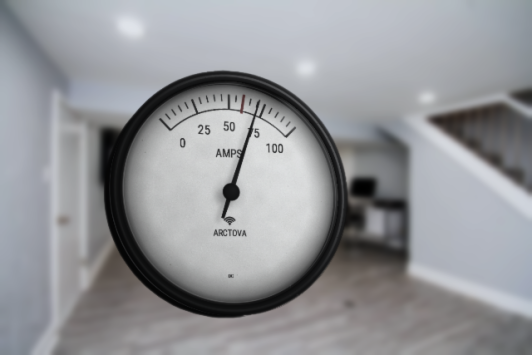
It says 70
